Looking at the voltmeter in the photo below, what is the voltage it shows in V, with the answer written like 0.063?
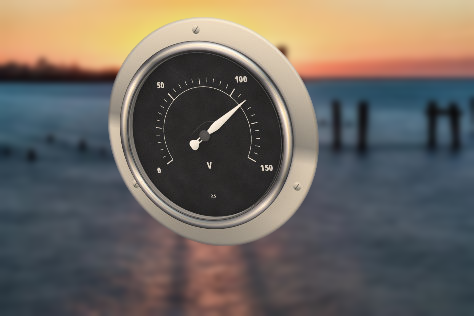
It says 110
